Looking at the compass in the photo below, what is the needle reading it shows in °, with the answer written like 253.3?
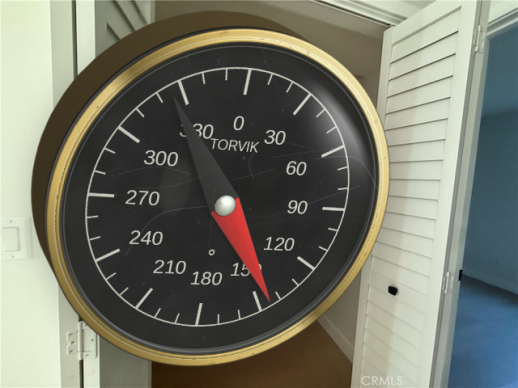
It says 145
